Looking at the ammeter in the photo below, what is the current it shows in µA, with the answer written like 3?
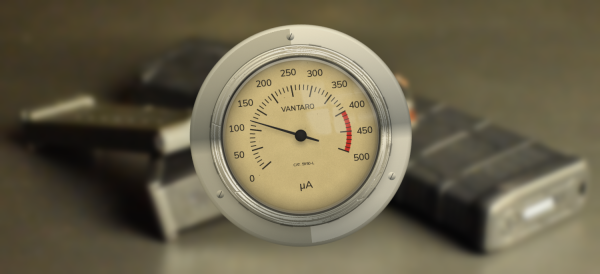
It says 120
